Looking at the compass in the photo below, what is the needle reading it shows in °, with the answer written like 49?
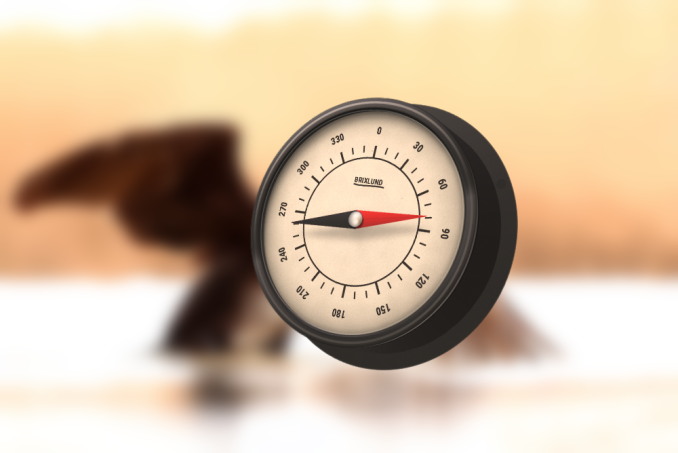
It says 80
